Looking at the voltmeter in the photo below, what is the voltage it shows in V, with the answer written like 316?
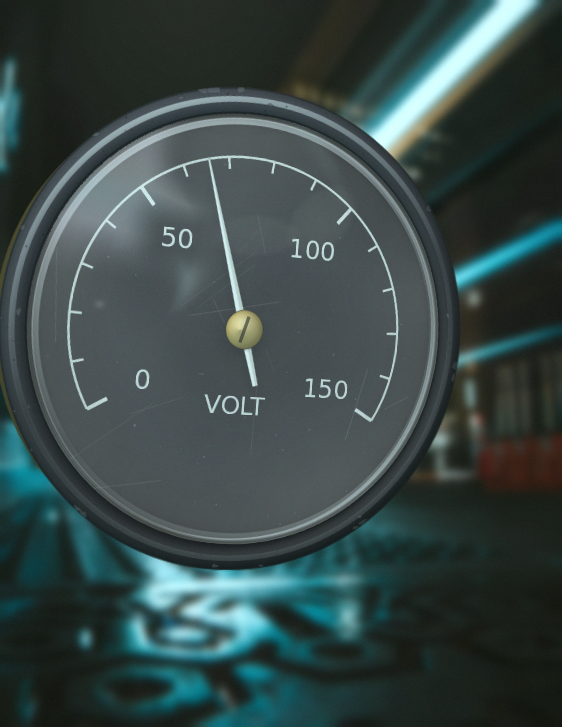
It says 65
